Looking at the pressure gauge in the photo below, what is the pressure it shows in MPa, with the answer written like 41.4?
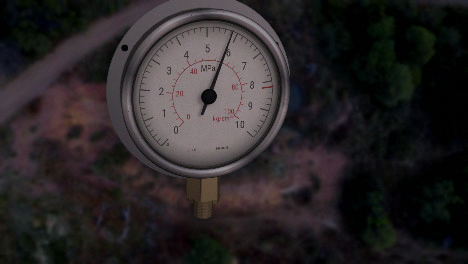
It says 5.8
